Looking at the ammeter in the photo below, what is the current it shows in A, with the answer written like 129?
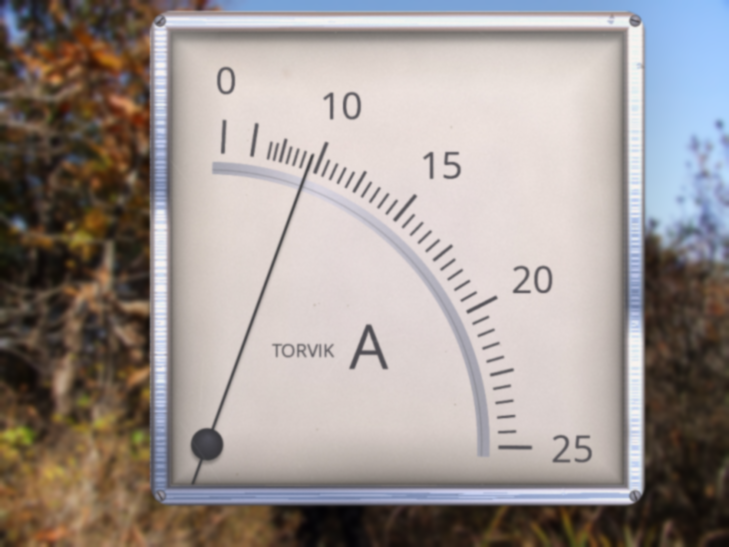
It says 9.5
